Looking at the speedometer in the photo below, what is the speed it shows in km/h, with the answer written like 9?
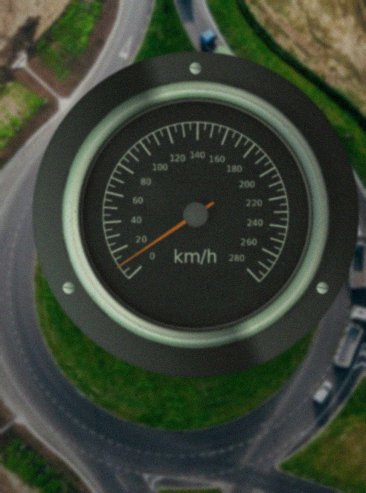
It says 10
